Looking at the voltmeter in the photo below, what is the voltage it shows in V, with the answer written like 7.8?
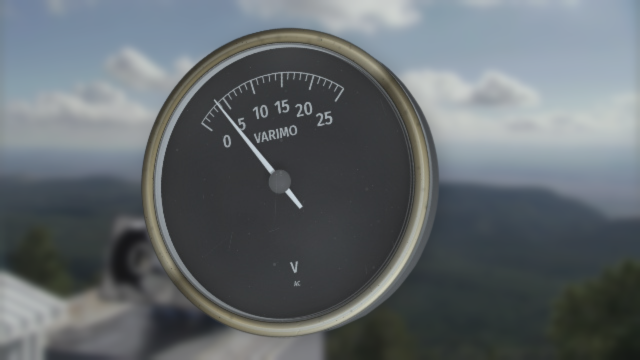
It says 4
